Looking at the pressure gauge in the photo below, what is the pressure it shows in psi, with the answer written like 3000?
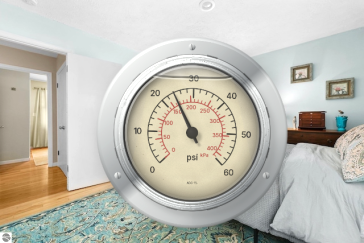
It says 24
